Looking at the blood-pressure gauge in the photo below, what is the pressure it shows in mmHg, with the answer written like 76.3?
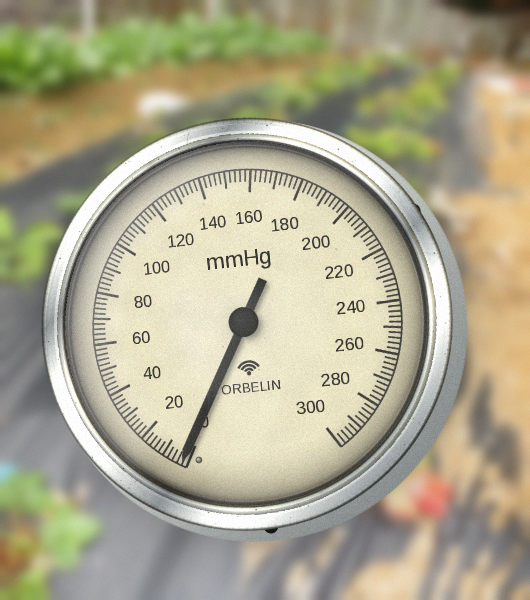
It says 2
